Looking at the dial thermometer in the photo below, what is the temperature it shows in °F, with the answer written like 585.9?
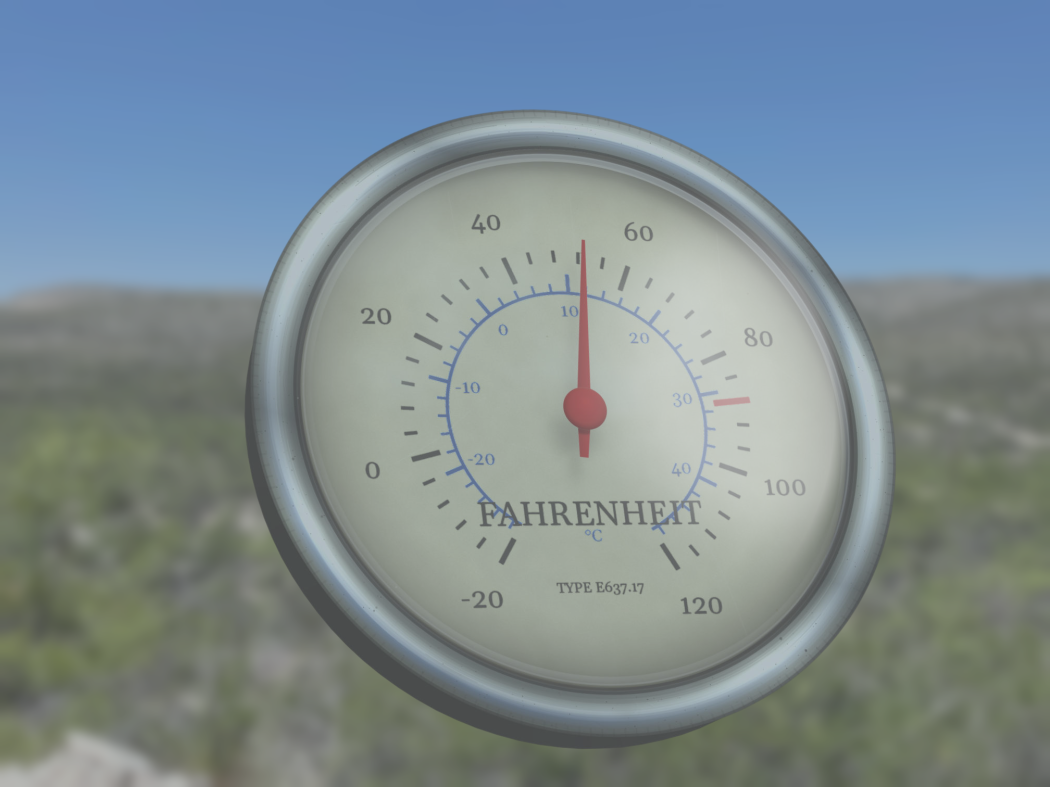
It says 52
